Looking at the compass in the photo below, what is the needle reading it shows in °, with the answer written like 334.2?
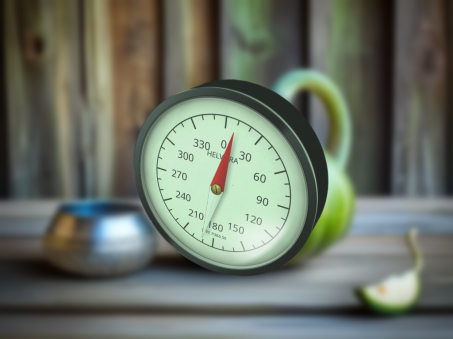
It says 10
